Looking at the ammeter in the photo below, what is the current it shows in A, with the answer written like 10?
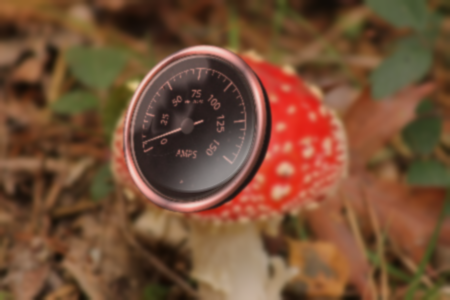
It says 5
